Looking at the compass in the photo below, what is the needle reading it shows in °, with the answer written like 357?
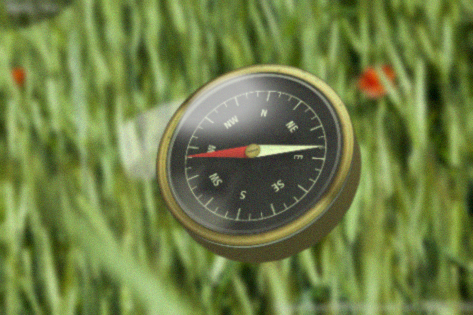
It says 260
